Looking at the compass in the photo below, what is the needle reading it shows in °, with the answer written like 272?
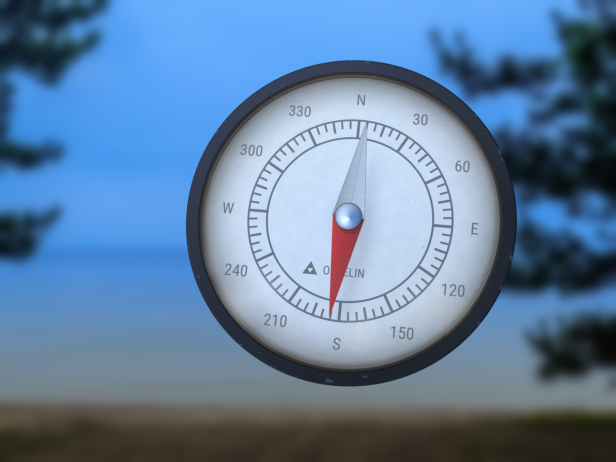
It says 185
